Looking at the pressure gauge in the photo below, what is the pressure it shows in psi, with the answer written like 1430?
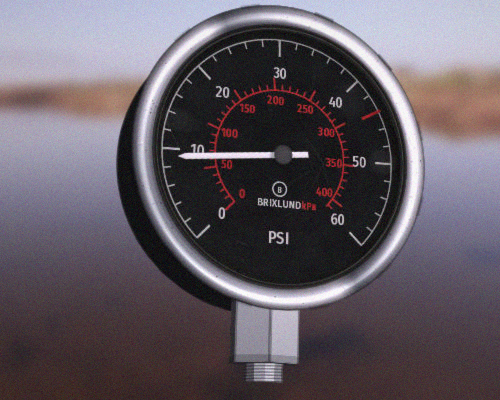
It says 9
